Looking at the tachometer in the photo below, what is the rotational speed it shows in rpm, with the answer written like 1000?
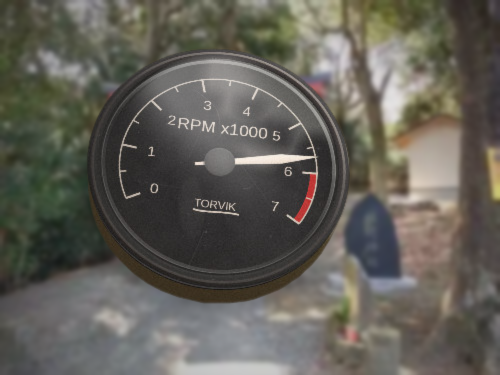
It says 5750
